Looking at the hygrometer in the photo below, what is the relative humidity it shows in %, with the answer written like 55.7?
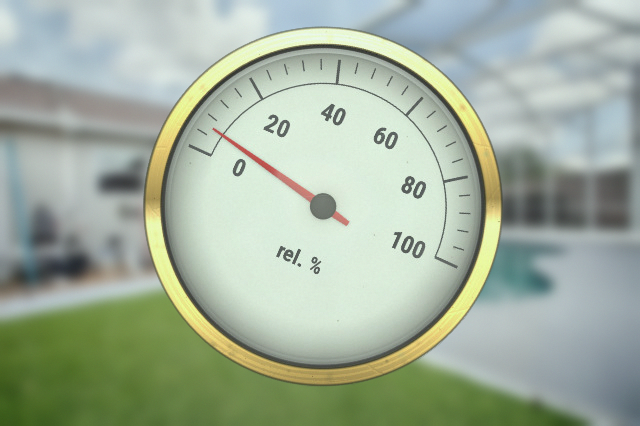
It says 6
